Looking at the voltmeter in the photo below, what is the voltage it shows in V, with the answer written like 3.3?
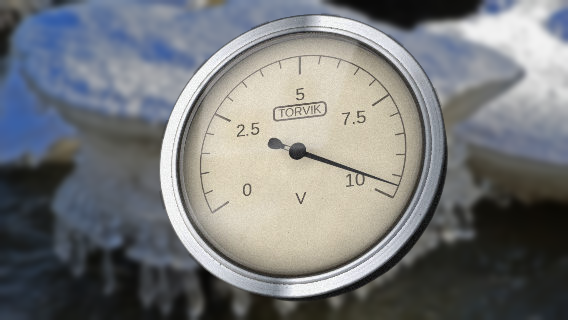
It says 9.75
